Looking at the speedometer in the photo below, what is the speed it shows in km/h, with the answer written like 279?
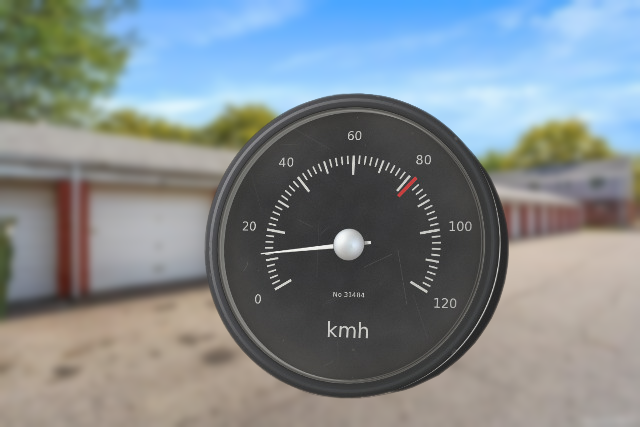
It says 12
